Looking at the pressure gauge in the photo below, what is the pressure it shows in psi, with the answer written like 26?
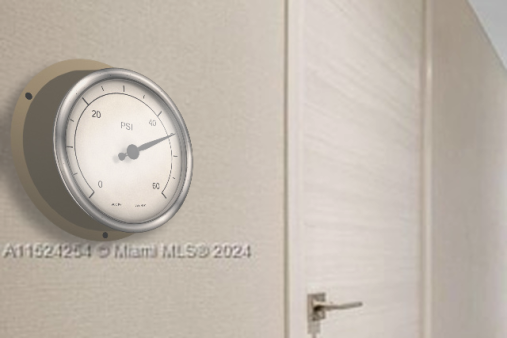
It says 45
